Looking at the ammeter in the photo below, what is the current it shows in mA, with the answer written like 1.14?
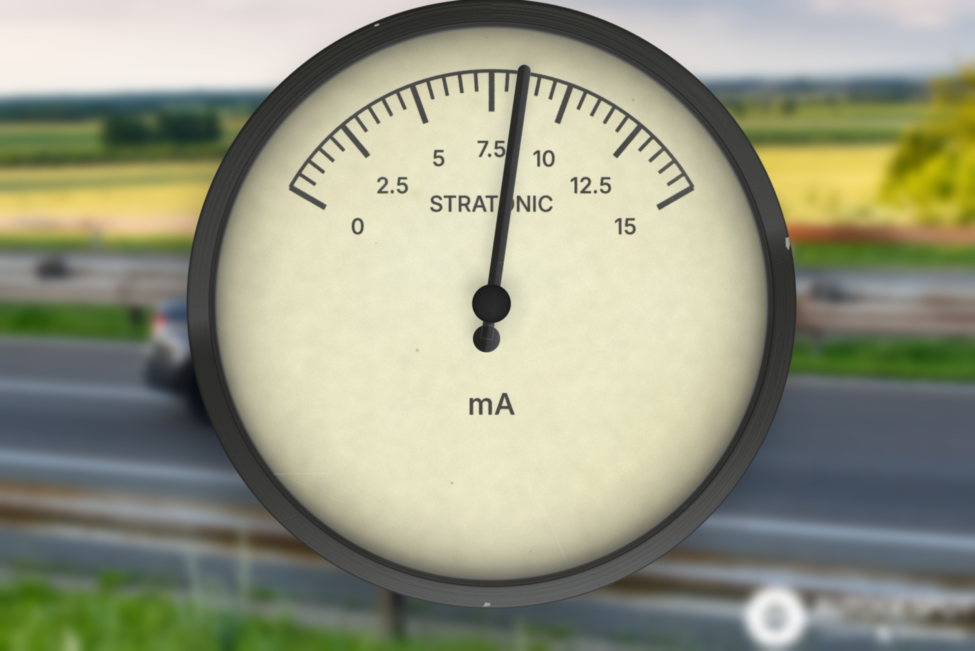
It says 8.5
